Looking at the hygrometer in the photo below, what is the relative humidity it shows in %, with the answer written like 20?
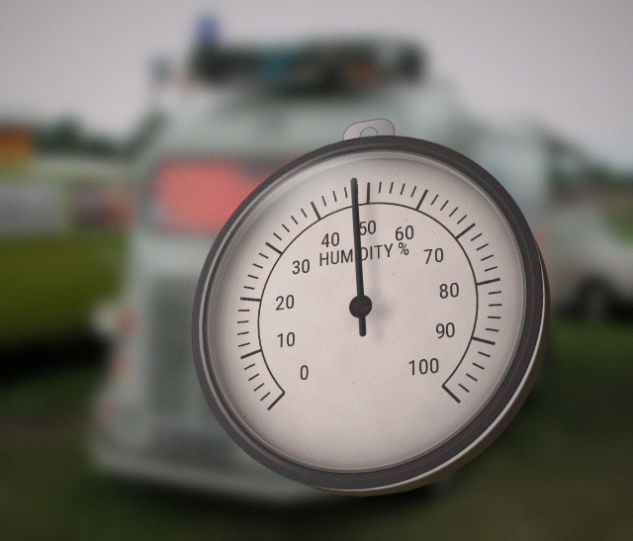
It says 48
